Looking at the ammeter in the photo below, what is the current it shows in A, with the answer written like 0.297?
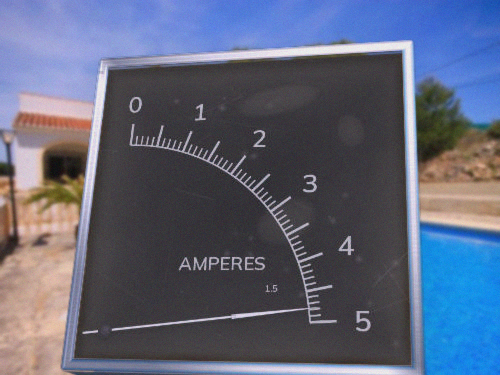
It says 4.8
